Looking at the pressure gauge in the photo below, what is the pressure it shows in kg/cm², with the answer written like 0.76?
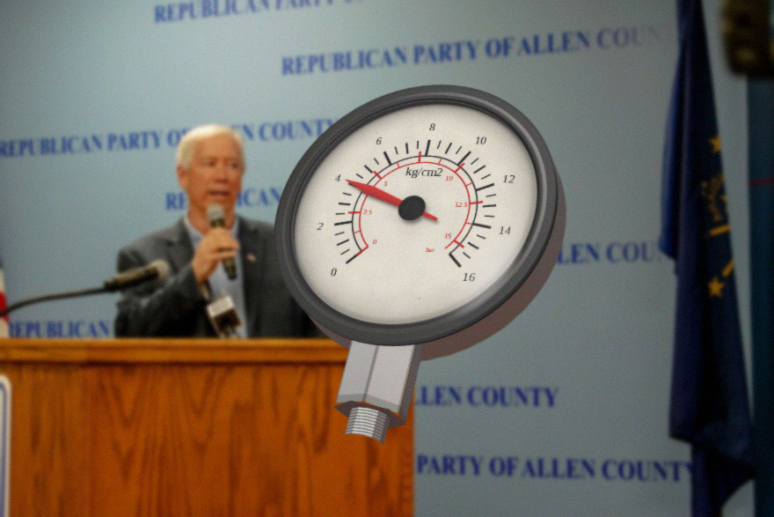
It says 4
